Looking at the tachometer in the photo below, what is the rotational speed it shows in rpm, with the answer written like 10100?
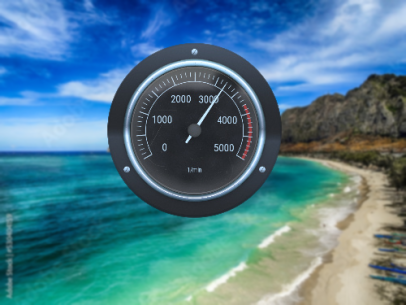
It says 3200
